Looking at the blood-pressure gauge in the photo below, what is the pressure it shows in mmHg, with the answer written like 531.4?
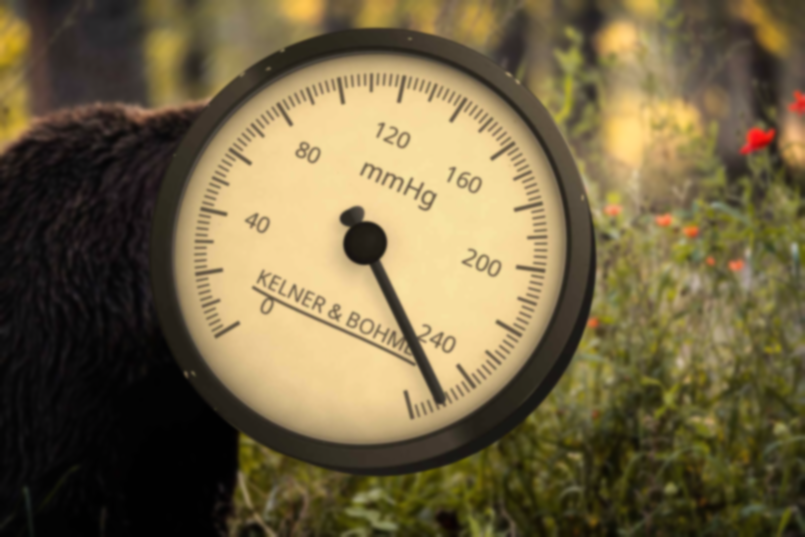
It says 250
